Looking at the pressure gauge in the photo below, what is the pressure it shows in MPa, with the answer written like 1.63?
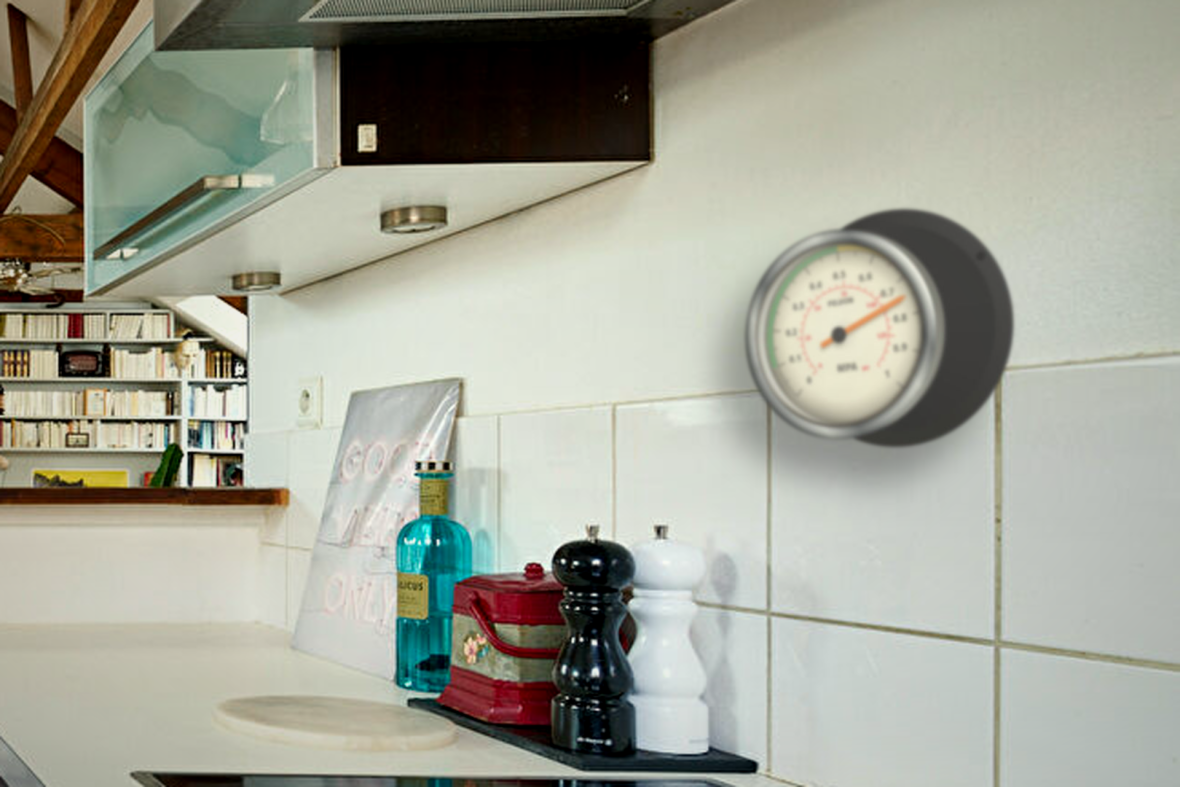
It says 0.75
